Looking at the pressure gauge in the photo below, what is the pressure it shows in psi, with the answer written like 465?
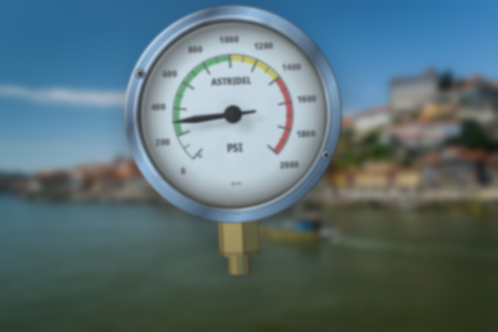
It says 300
